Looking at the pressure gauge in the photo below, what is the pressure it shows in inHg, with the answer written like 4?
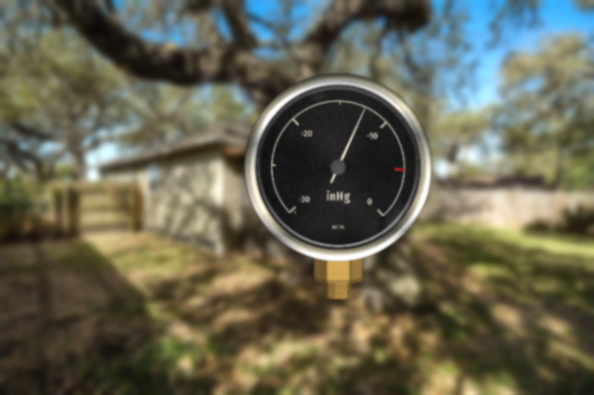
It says -12.5
